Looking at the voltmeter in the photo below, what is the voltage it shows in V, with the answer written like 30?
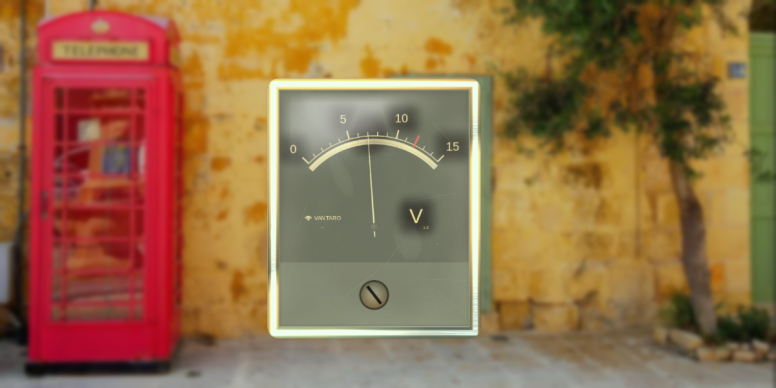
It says 7
